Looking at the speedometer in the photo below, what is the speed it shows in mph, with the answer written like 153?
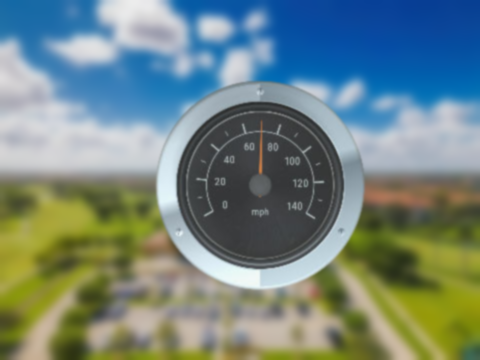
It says 70
